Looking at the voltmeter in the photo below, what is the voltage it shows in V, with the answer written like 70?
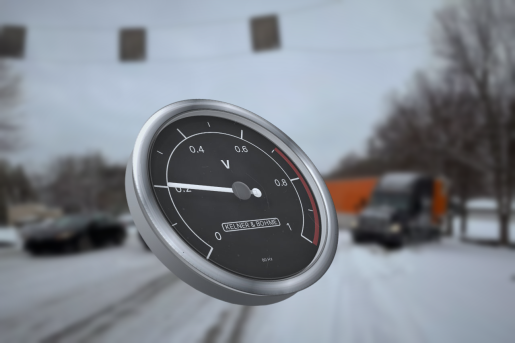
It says 0.2
